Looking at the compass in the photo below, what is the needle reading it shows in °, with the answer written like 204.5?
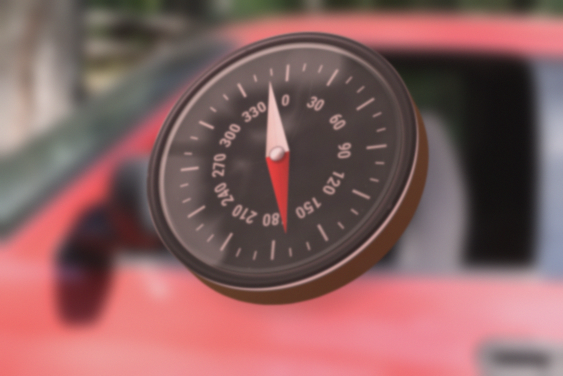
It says 170
